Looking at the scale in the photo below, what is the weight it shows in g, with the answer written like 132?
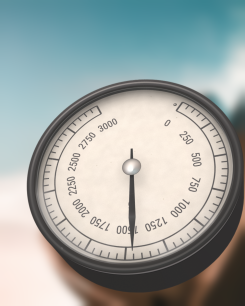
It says 1450
